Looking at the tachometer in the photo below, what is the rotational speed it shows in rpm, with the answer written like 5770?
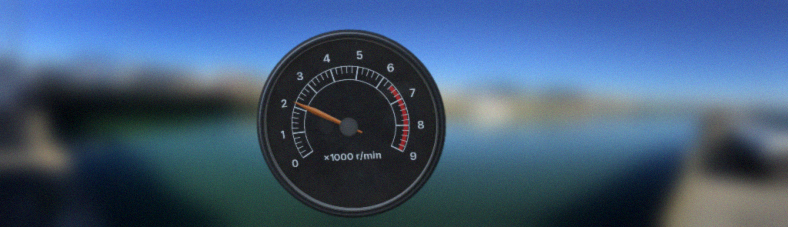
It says 2200
